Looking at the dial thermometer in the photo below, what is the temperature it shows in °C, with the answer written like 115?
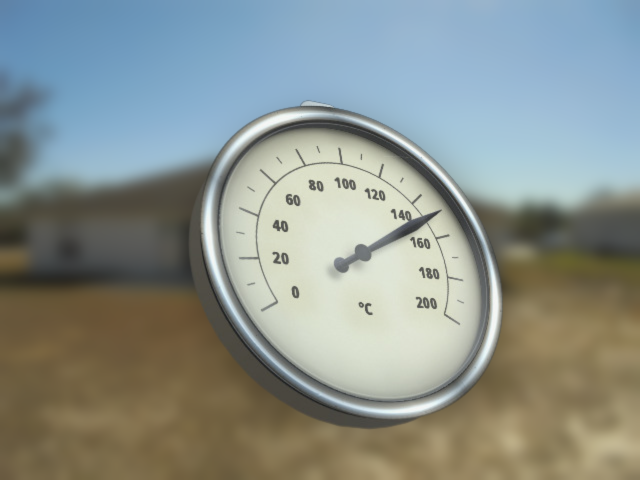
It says 150
